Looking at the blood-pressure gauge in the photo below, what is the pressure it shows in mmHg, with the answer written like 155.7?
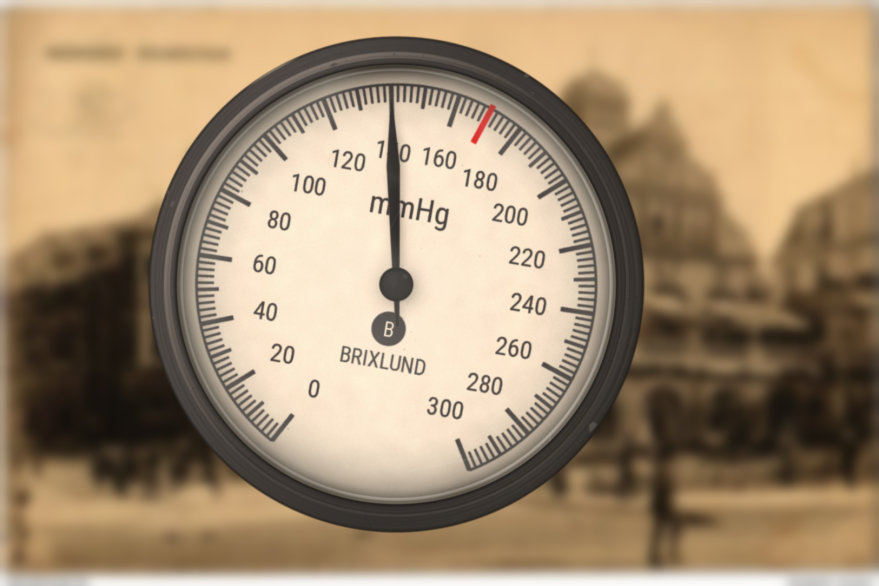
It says 140
